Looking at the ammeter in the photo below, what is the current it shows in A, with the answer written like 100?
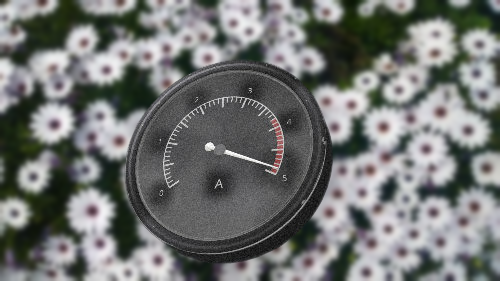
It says 4.9
